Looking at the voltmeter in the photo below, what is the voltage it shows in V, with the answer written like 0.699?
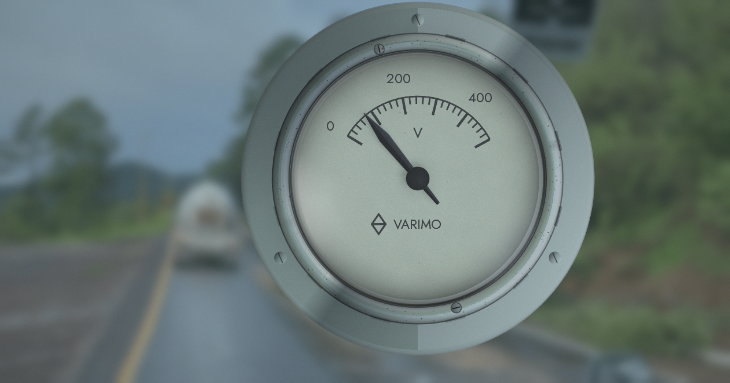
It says 80
